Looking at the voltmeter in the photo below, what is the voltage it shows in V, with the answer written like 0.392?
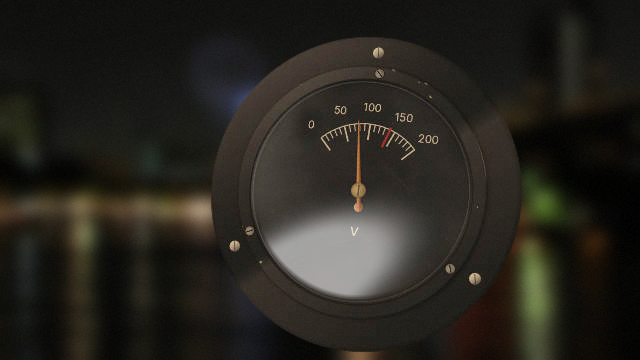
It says 80
